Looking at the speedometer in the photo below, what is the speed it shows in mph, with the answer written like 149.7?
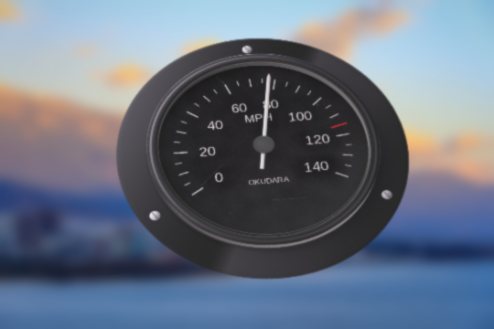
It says 77.5
